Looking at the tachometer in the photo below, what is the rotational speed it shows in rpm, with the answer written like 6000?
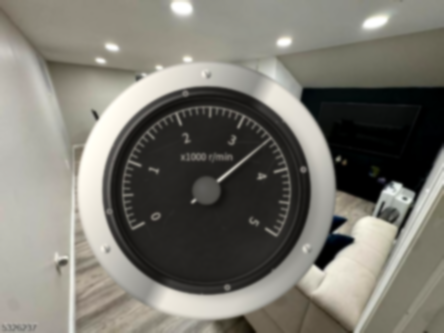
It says 3500
